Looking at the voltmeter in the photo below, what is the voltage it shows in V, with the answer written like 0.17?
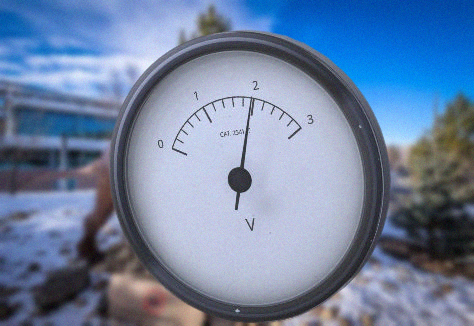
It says 2
